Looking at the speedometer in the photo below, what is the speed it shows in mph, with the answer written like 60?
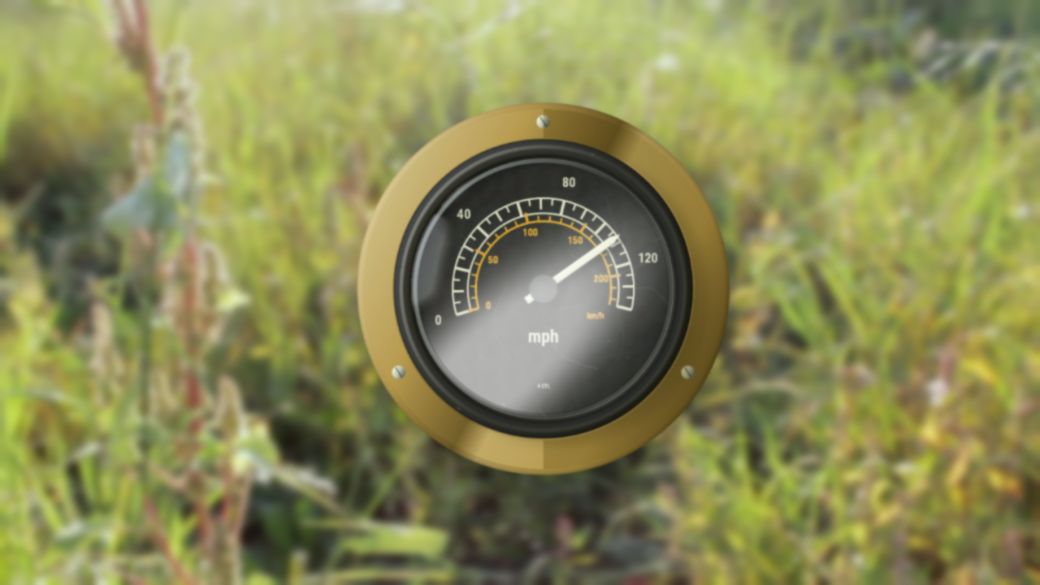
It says 107.5
